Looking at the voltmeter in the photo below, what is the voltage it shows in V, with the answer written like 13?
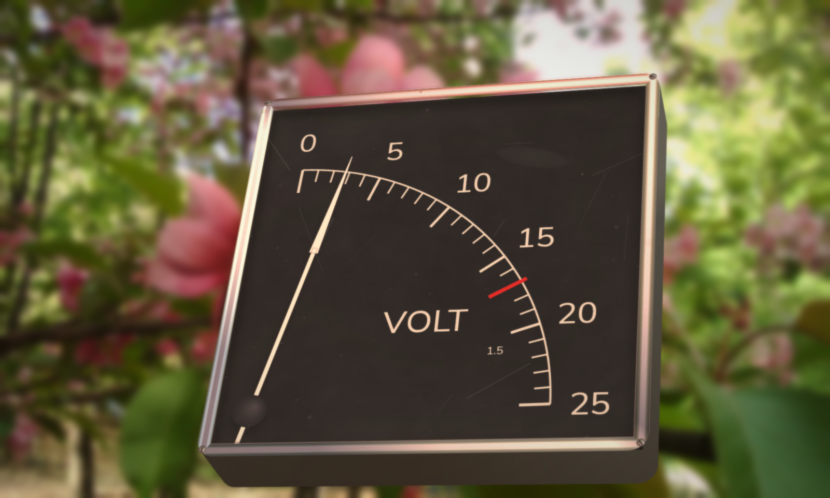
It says 3
